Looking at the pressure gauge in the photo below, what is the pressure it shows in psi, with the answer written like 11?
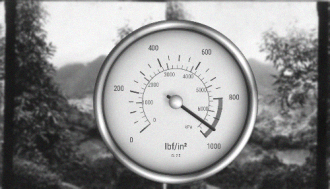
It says 950
